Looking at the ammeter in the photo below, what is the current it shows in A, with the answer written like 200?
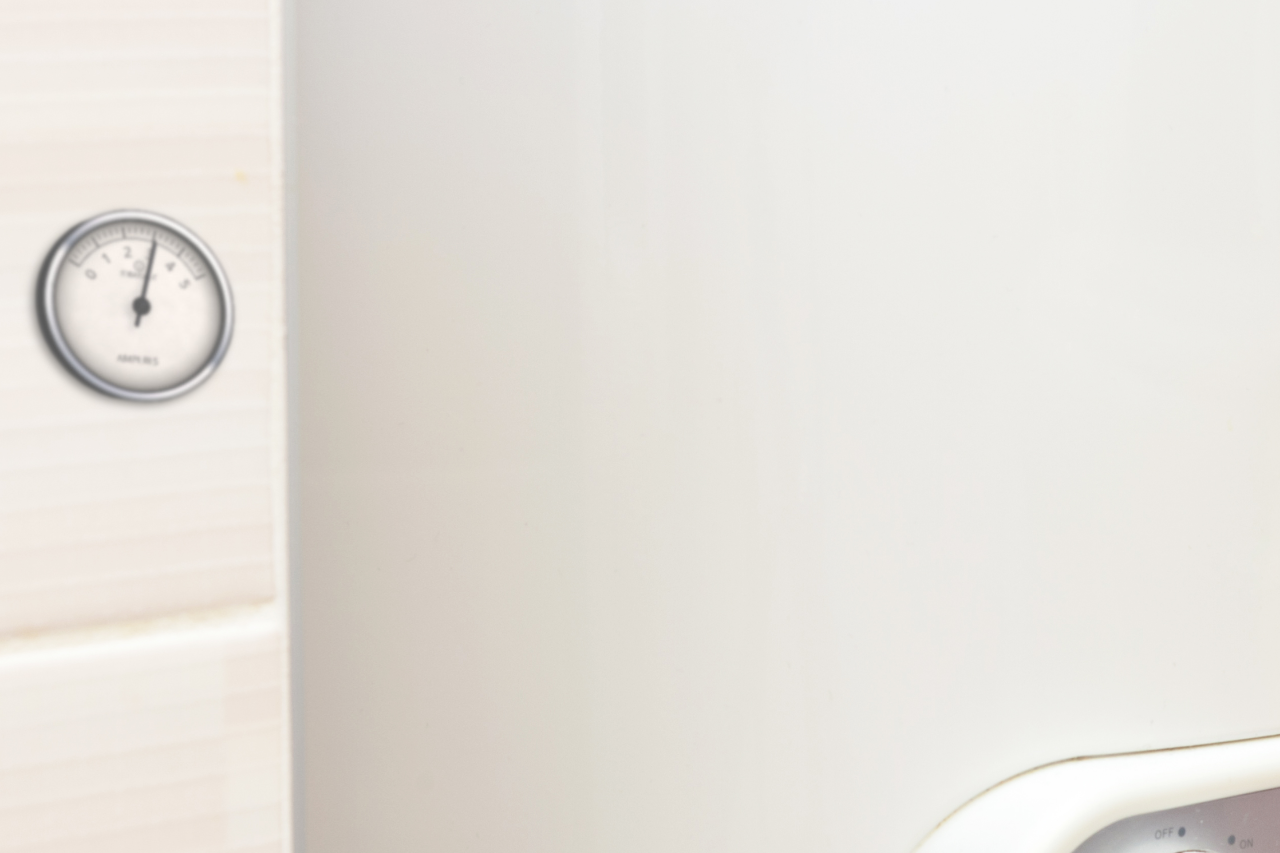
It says 3
